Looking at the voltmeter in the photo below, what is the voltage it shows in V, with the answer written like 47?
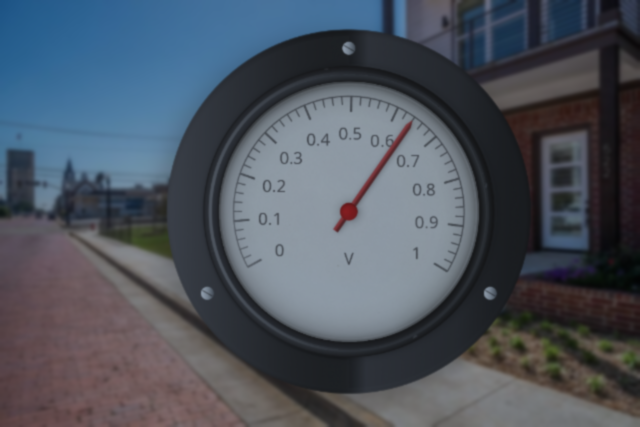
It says 0.64
